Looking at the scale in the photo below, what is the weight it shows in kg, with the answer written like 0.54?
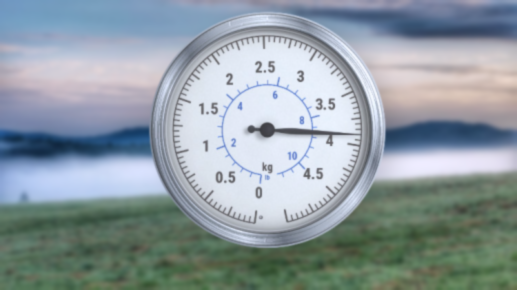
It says 3.9
